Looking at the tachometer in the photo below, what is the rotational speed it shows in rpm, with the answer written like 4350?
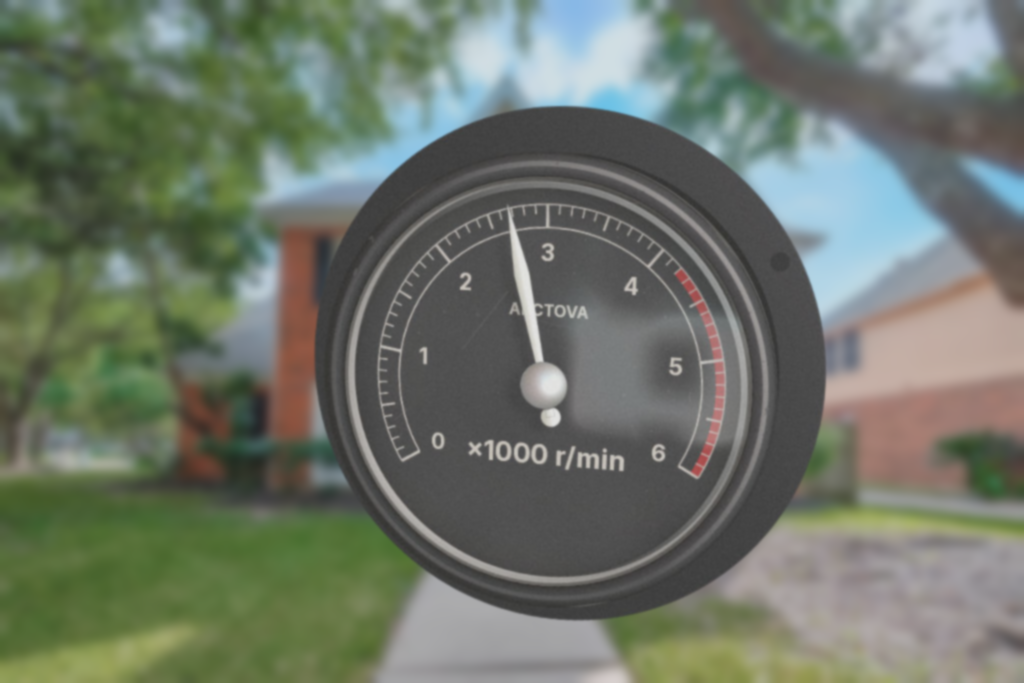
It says 2700
